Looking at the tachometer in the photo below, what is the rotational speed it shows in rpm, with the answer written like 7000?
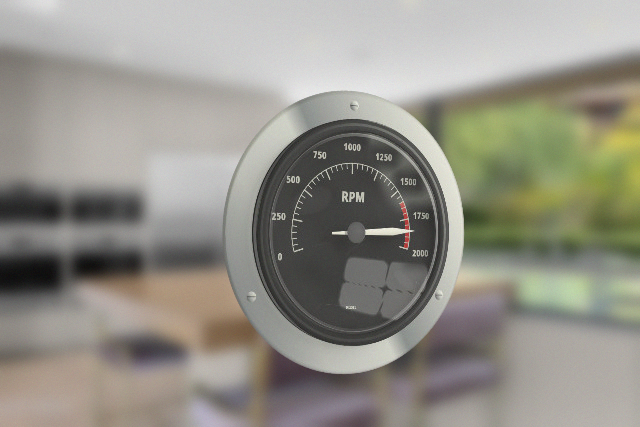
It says 1850
